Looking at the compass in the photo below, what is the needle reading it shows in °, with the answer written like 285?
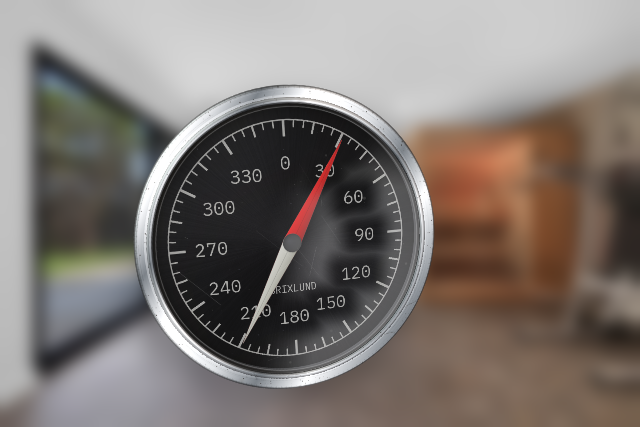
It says 30
